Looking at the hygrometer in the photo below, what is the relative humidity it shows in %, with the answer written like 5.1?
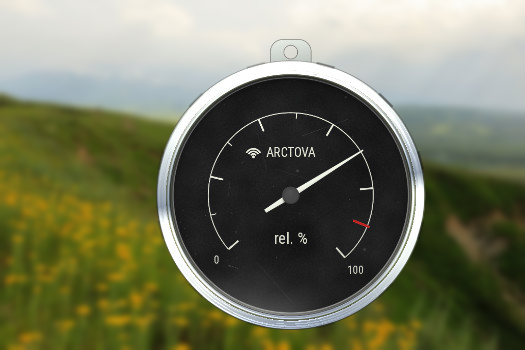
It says 70
